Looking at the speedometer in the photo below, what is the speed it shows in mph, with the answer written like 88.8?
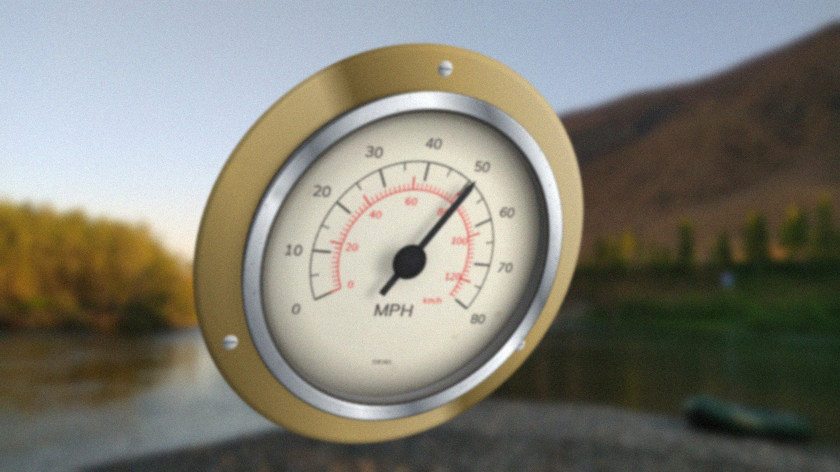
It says 50
